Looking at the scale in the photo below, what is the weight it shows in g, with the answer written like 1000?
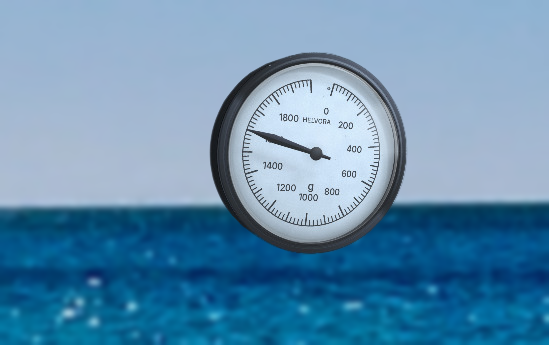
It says 1600
